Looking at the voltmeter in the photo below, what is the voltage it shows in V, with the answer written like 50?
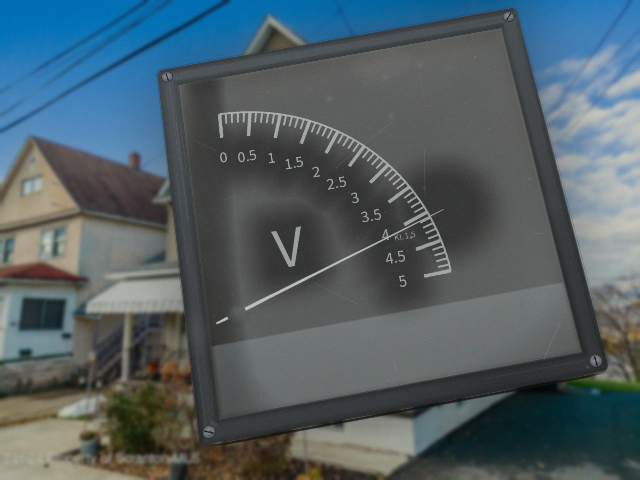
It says 4.1
